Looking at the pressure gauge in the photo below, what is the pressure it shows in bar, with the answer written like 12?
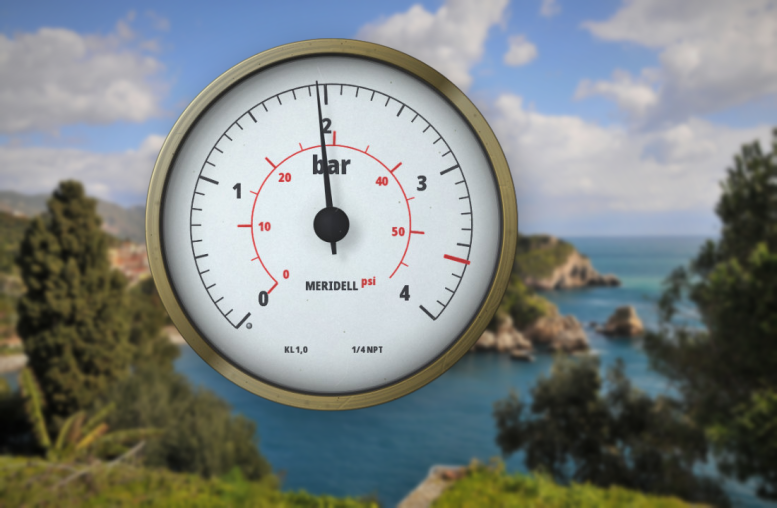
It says 1.95
